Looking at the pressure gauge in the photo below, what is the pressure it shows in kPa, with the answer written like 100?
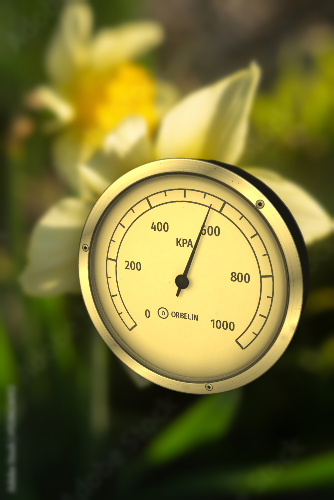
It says 575
